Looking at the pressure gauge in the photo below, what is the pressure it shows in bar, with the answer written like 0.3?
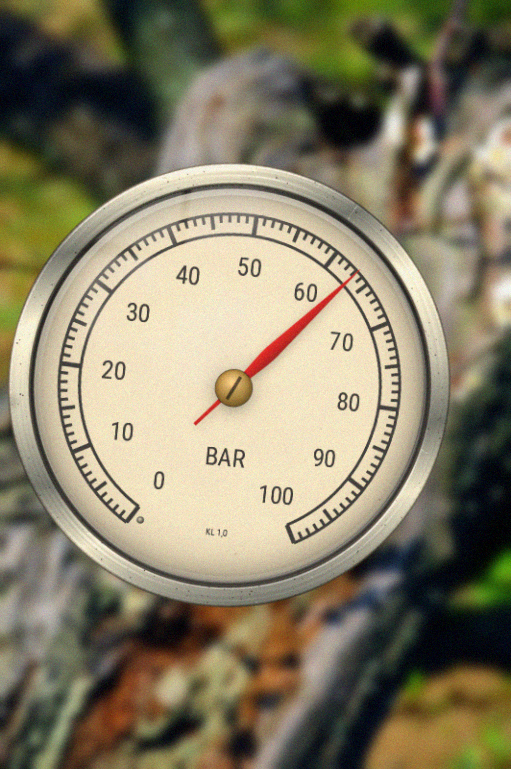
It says 63
